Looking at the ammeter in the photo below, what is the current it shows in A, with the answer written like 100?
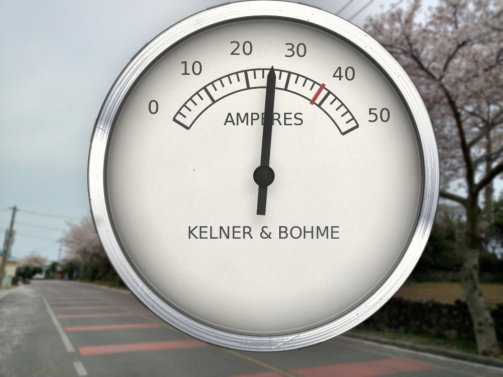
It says 26
